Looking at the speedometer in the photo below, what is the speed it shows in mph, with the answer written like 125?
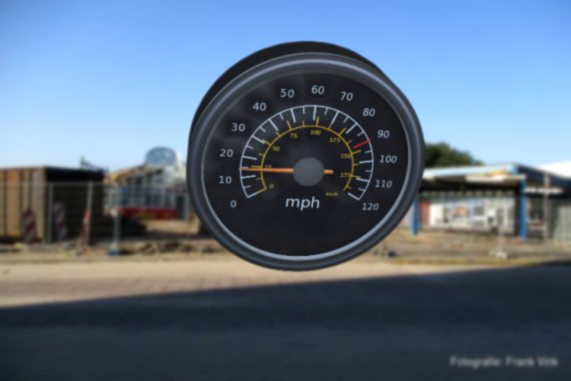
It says 15
